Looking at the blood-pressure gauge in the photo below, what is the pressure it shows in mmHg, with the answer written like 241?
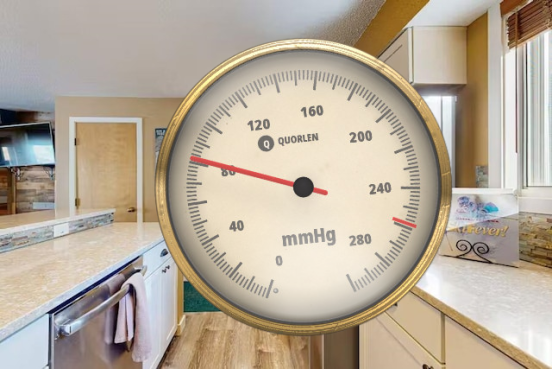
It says 82
